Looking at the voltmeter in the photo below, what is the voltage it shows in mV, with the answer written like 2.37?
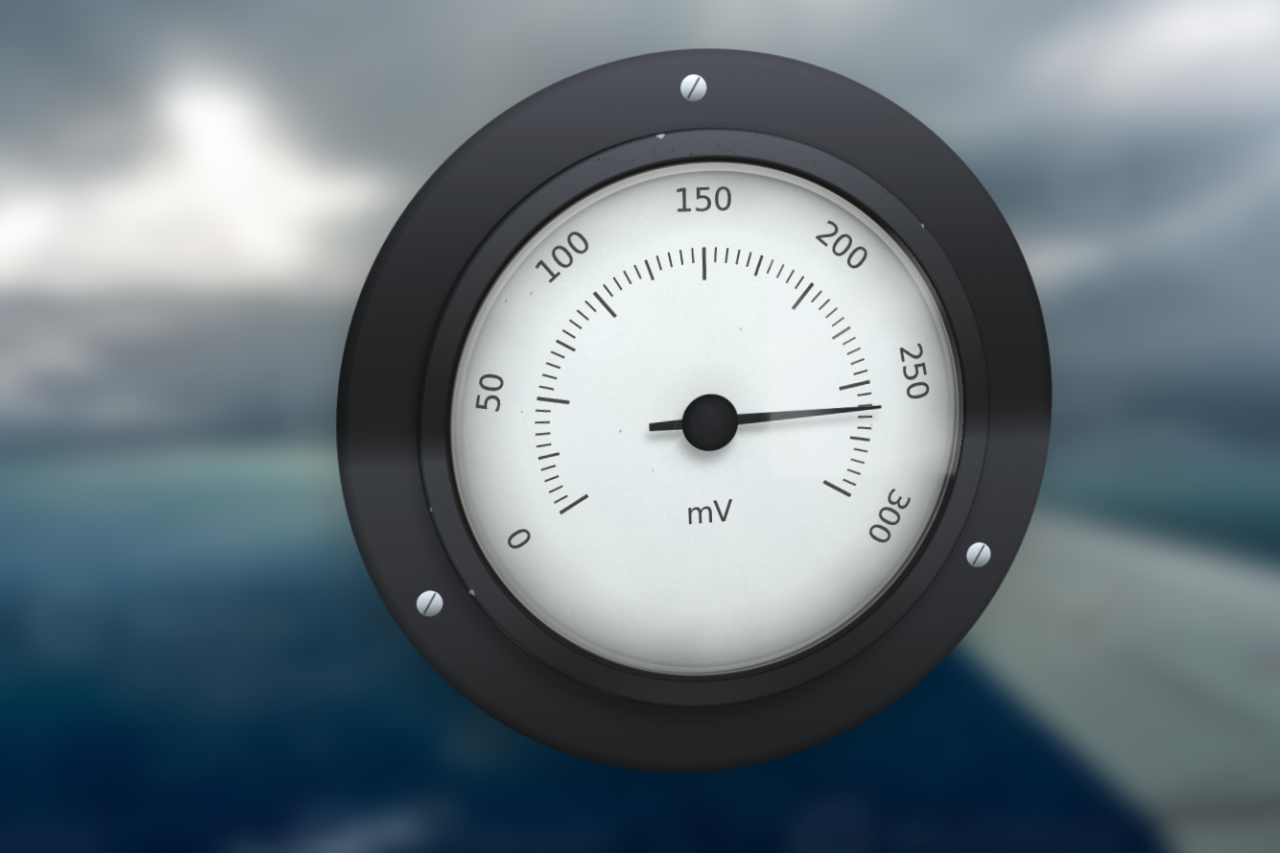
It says 260
